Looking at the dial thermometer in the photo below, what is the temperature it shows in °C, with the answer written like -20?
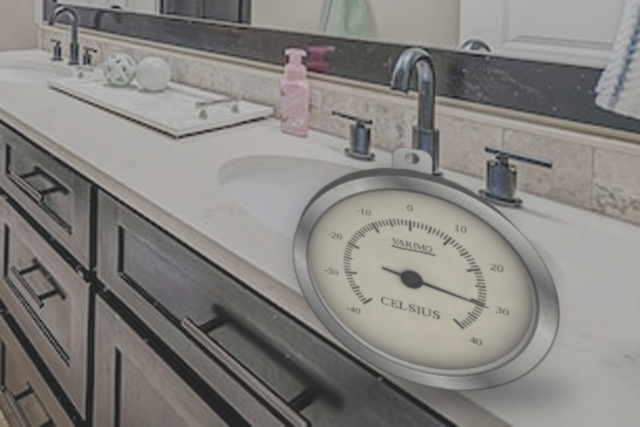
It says 30
